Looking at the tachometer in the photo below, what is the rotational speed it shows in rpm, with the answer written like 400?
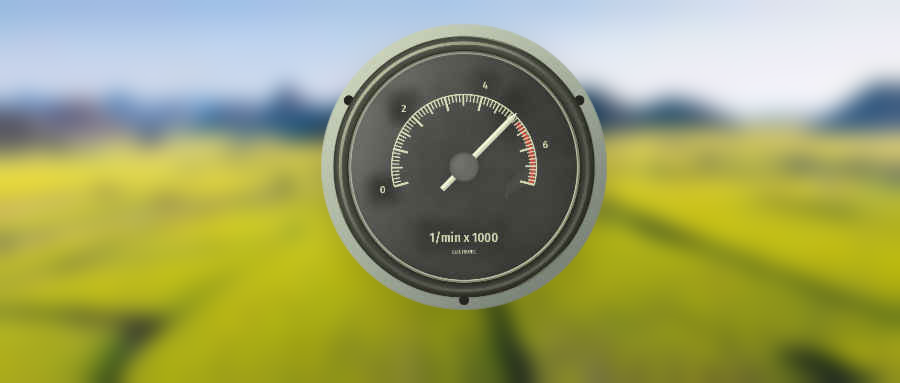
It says 5000
